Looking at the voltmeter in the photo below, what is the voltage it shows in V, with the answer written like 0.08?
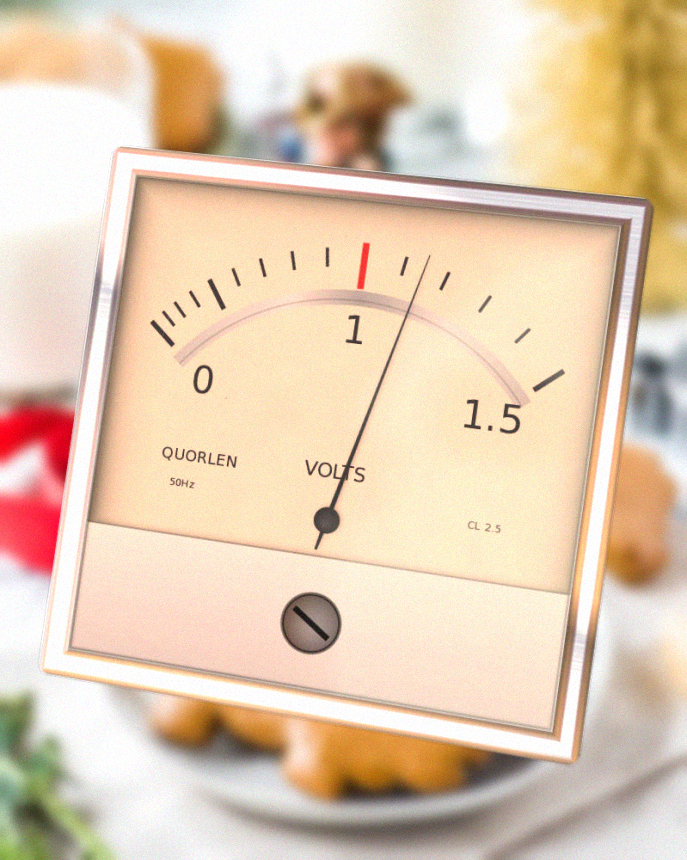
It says 1.15
